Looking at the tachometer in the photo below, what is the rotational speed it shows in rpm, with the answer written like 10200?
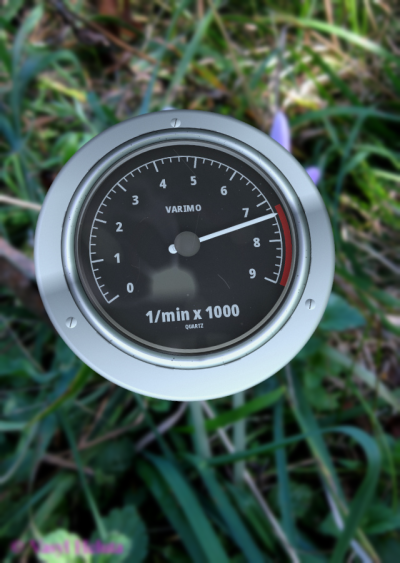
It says 7400
